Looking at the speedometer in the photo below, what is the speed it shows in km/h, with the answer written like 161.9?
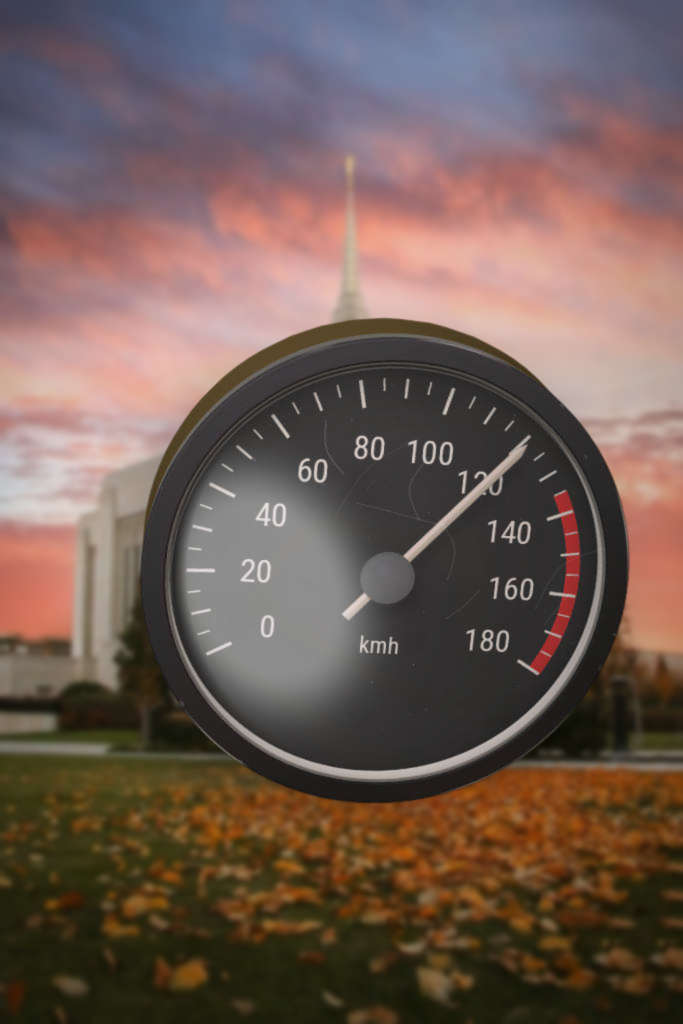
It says 120
